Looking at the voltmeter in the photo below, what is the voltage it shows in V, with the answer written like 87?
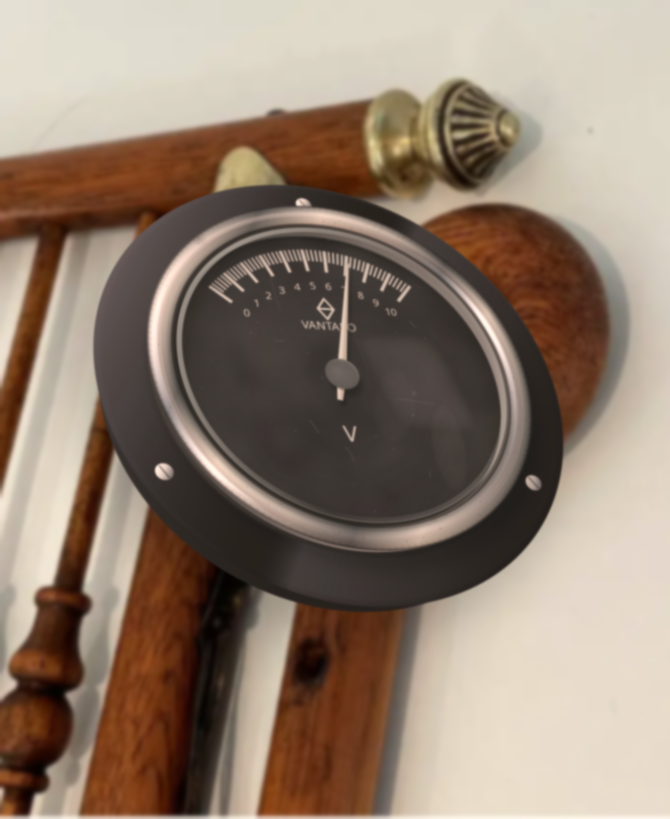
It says 7
